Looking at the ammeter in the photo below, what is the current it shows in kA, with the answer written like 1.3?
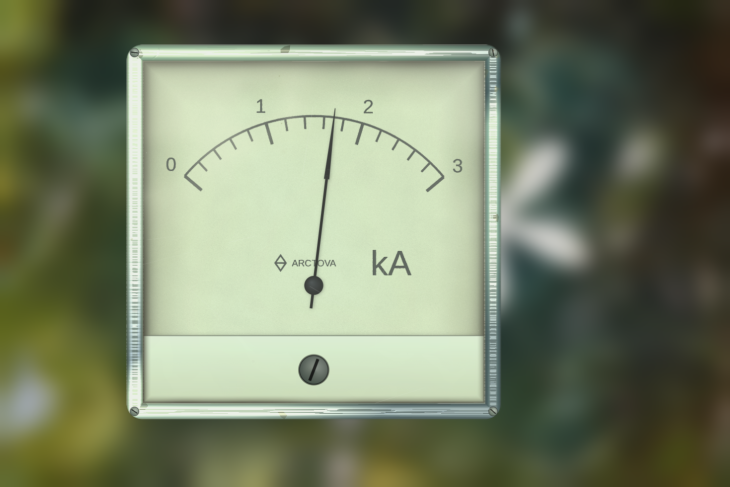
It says 1.7
